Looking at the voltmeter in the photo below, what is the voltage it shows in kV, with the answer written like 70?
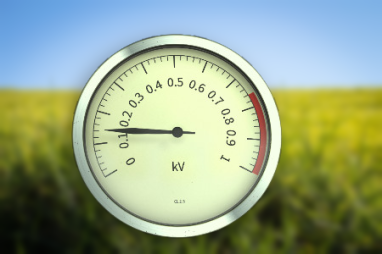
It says 0.14
